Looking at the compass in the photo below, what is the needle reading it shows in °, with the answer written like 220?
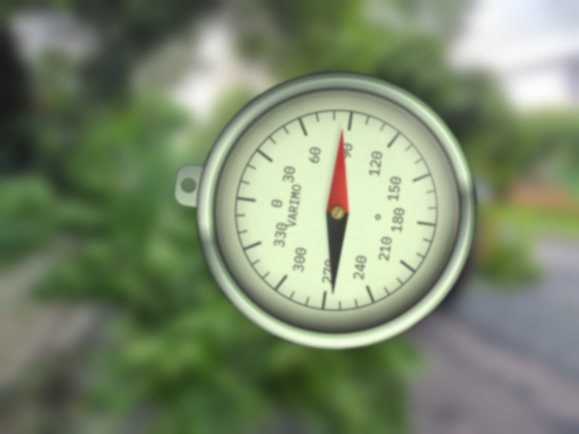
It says 85
